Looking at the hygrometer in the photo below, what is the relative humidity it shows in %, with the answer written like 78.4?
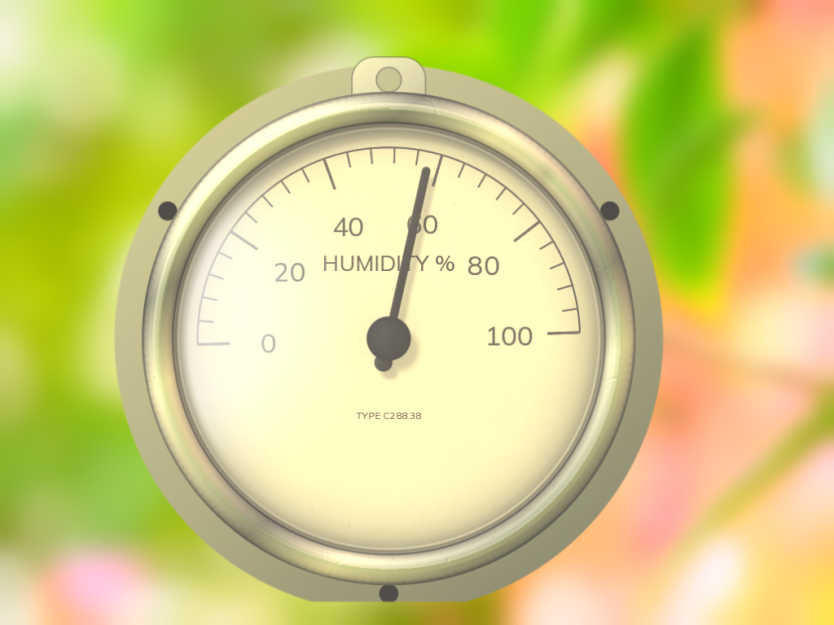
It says 58
